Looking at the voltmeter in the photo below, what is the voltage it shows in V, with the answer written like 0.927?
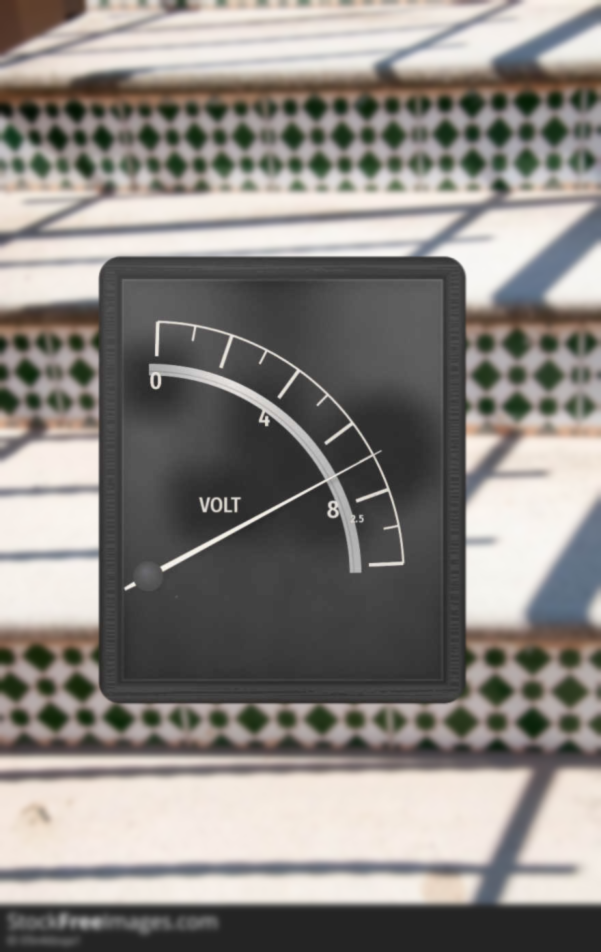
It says 7
